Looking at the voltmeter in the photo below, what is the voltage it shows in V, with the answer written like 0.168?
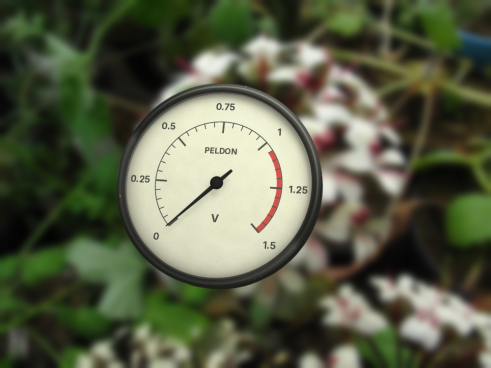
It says 0
